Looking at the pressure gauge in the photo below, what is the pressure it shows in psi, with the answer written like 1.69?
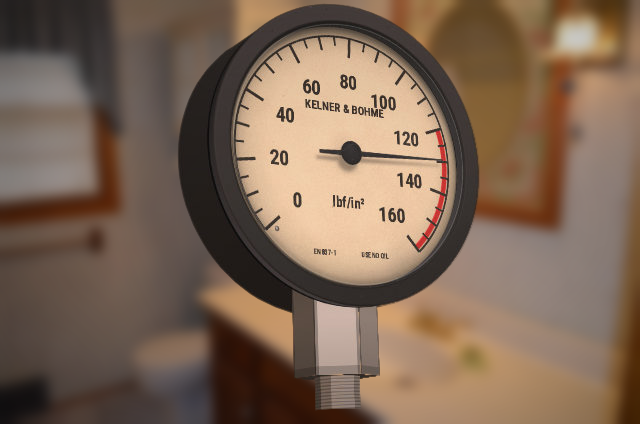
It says 130
